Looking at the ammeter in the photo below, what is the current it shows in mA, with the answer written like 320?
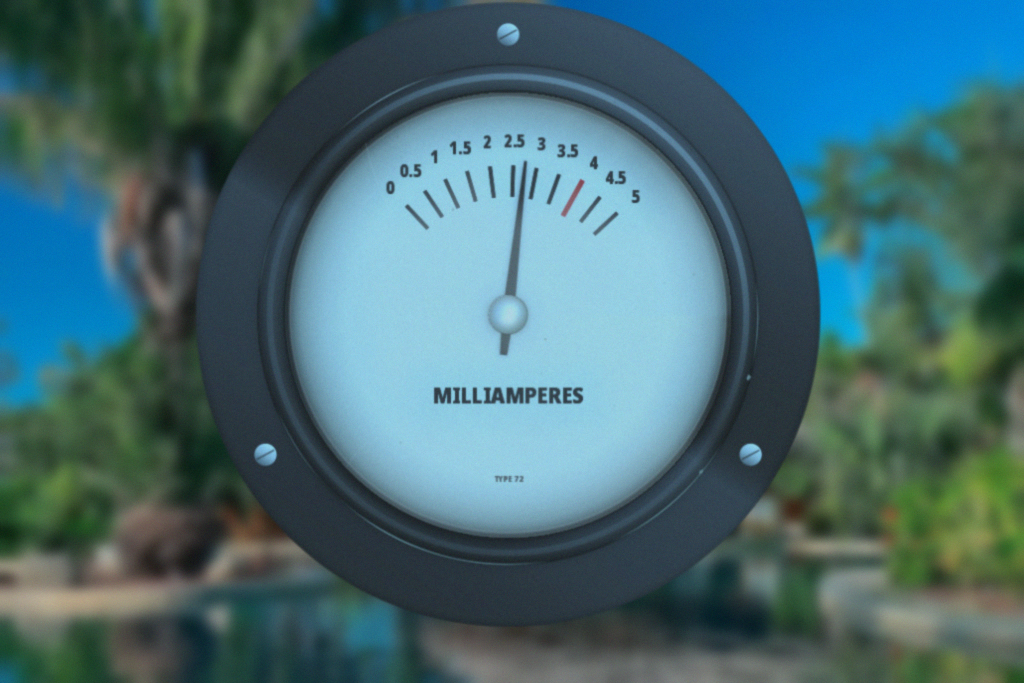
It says 2.75
